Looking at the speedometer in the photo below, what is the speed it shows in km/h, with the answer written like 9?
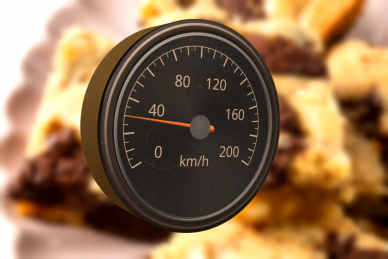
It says 30
